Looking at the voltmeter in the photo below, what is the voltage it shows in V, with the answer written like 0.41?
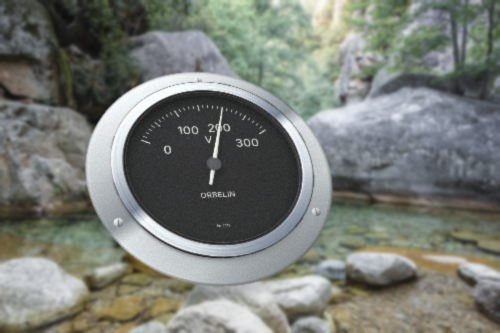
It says 200
